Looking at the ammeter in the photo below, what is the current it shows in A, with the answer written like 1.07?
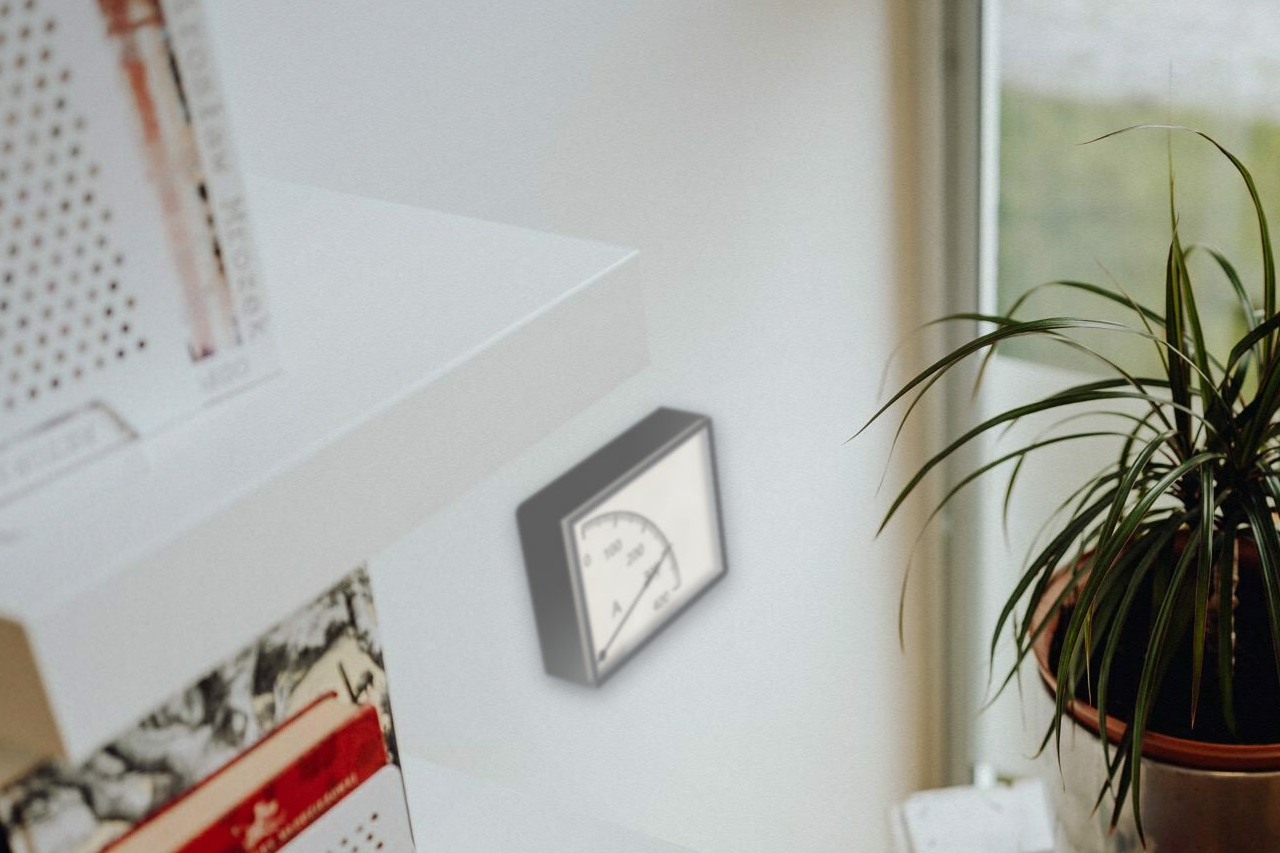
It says 300
